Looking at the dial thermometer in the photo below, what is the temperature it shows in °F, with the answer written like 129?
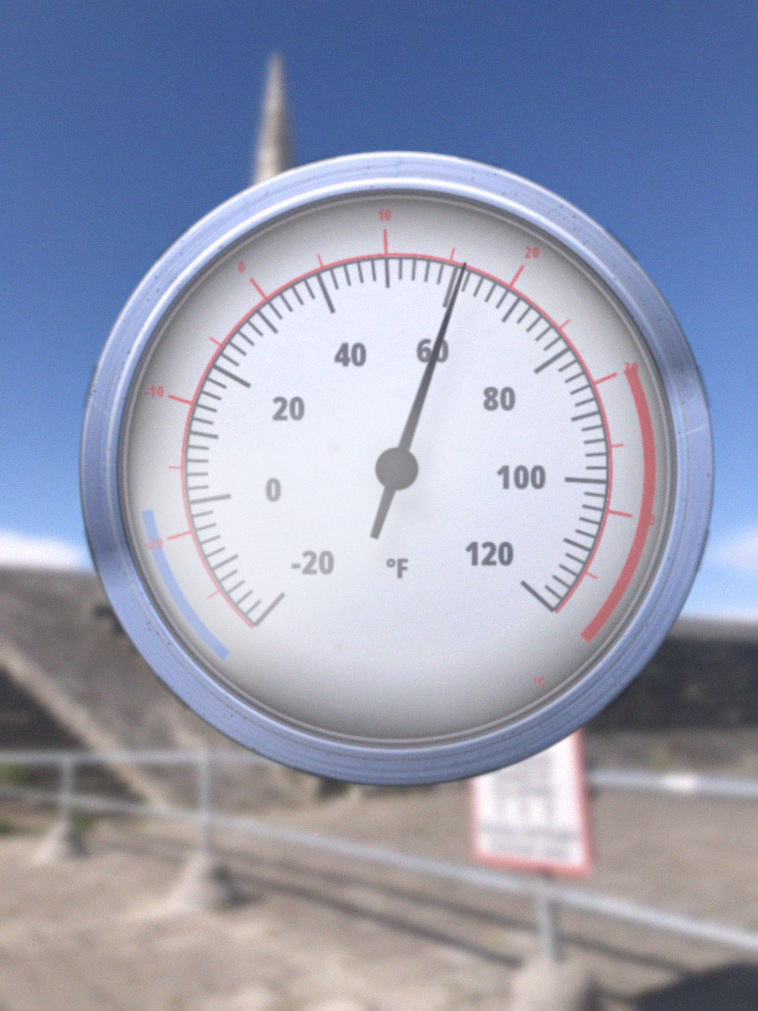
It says 61
